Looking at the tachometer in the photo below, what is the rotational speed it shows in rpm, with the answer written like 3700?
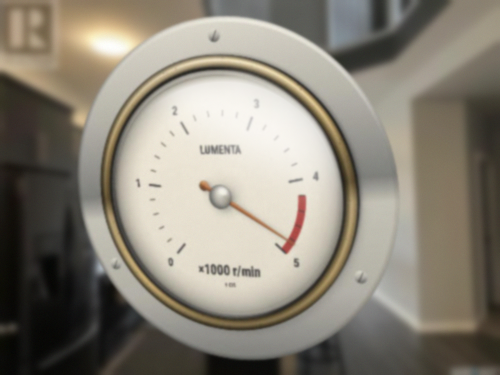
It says 4800
